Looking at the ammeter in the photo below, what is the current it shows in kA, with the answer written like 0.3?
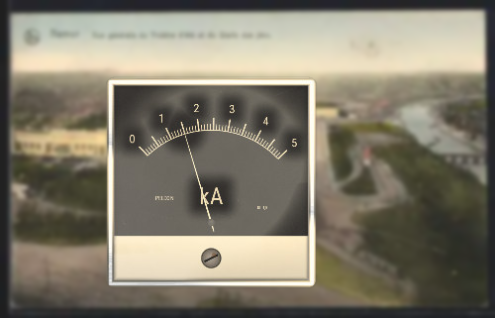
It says 1.5
